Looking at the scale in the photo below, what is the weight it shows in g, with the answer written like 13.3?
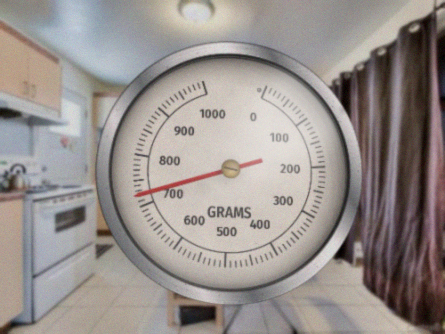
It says 720
